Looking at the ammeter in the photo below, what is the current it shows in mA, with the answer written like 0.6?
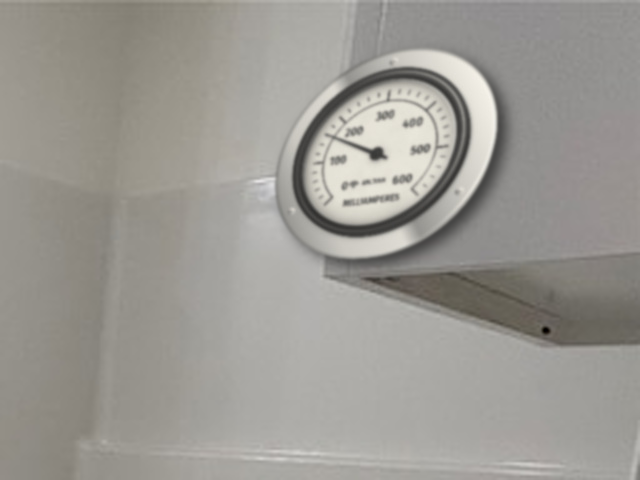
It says 160
